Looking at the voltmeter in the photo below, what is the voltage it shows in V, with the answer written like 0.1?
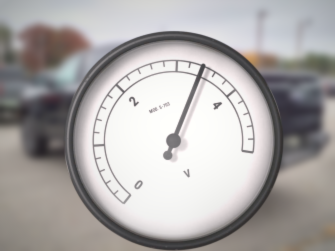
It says 3.4
